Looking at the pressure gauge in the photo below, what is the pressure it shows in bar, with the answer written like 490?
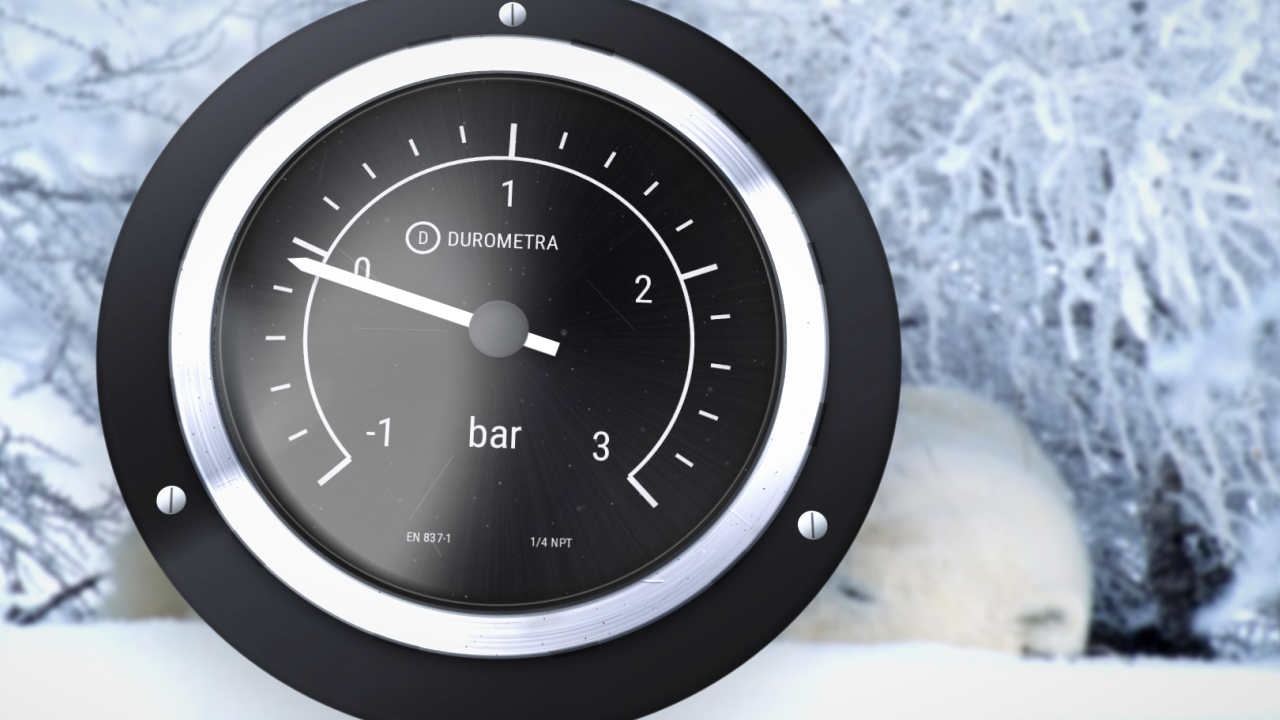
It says -0.1
